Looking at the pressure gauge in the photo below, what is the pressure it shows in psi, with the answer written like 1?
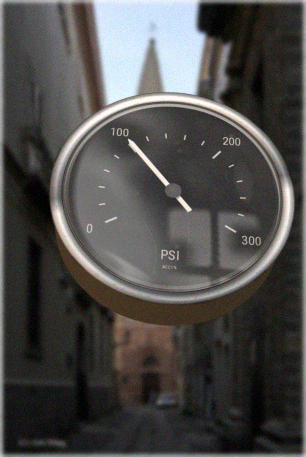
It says 100
